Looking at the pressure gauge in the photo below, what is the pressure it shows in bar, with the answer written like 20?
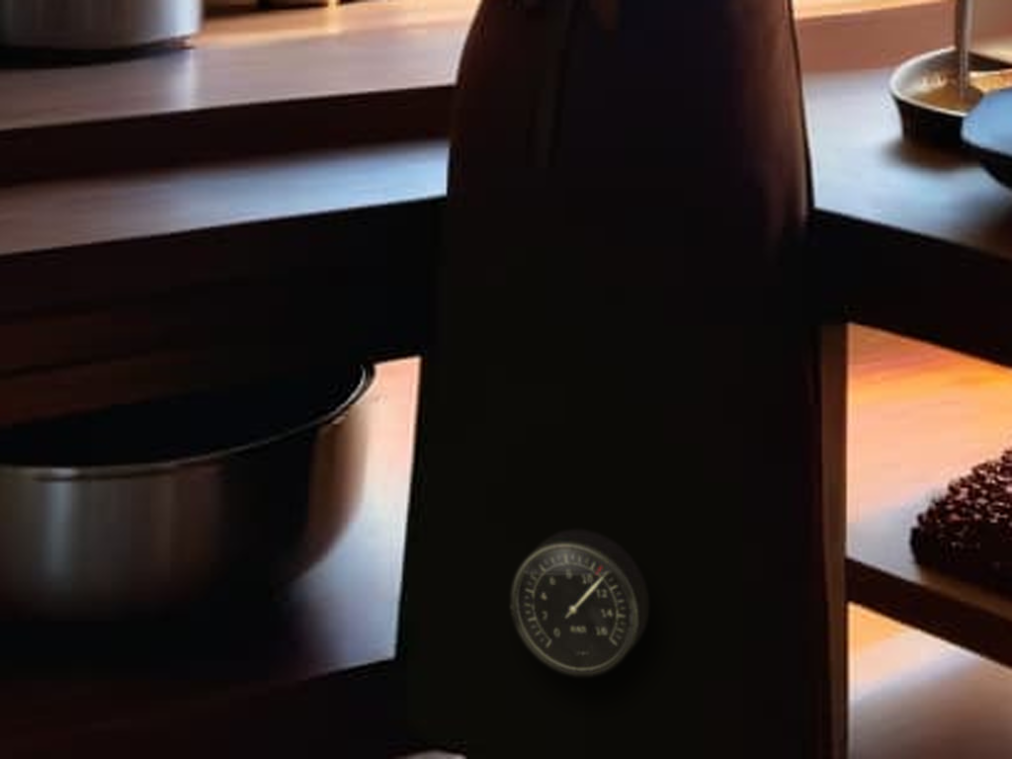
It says 11
